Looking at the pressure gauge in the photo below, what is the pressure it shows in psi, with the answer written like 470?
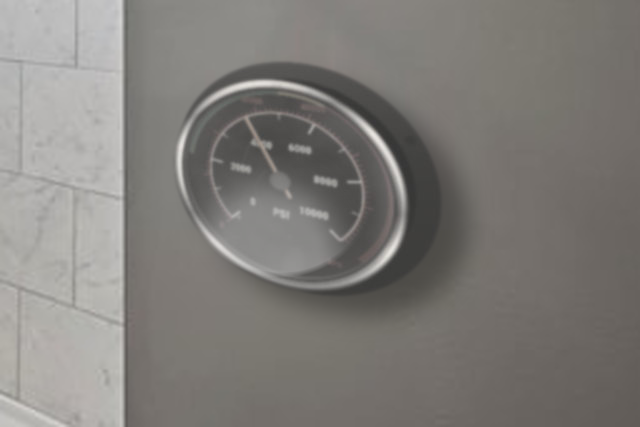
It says 4000
